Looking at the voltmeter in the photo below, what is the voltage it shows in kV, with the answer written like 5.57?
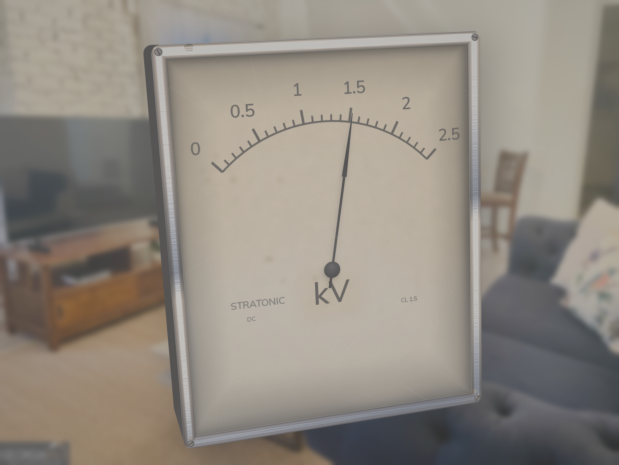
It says 1.5
